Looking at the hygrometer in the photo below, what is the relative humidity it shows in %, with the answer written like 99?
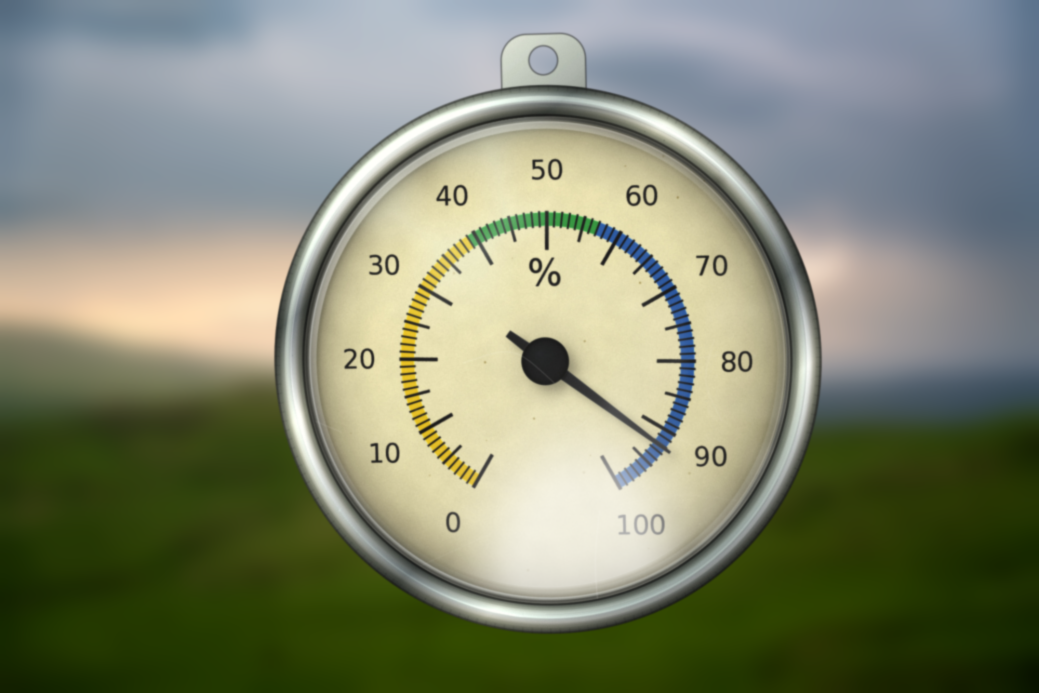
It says 92
